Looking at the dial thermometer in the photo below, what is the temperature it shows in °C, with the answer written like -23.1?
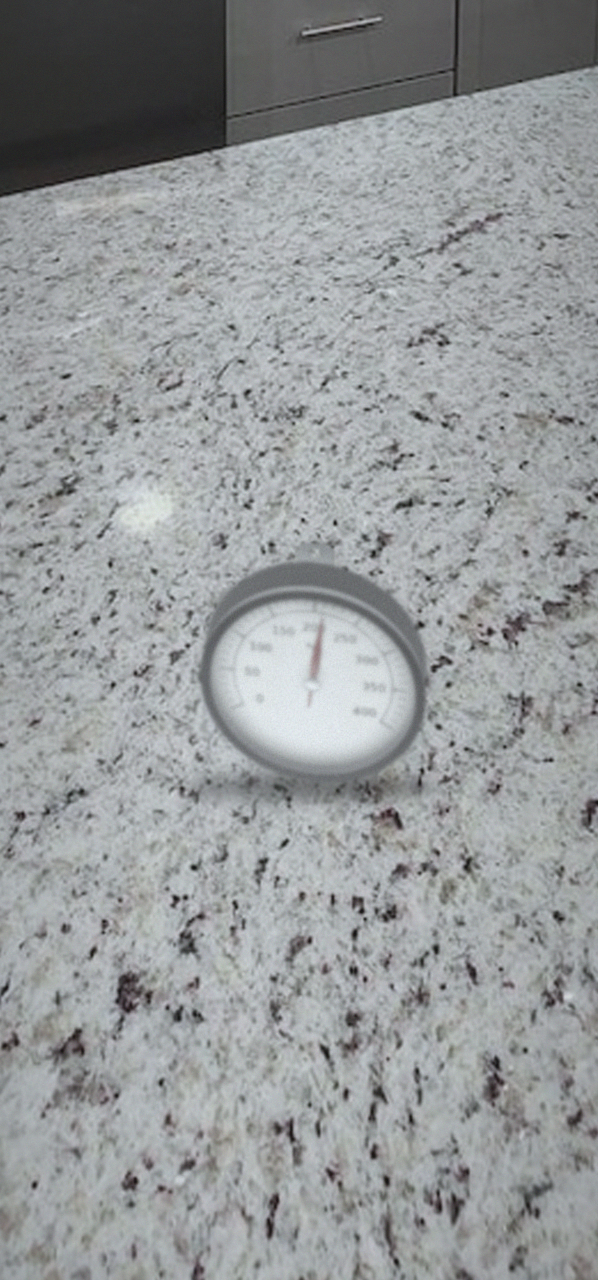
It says 210
